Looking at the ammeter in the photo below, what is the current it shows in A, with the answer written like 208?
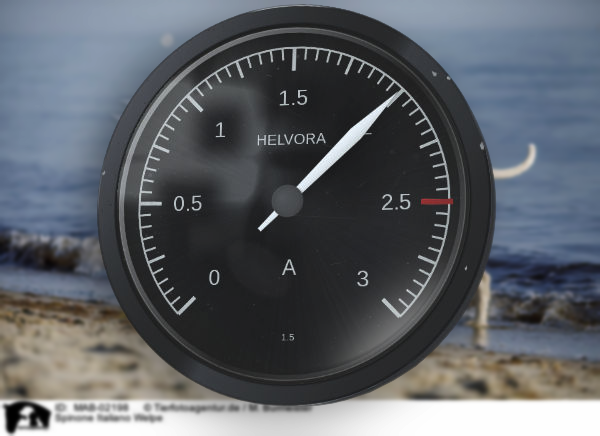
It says 2
